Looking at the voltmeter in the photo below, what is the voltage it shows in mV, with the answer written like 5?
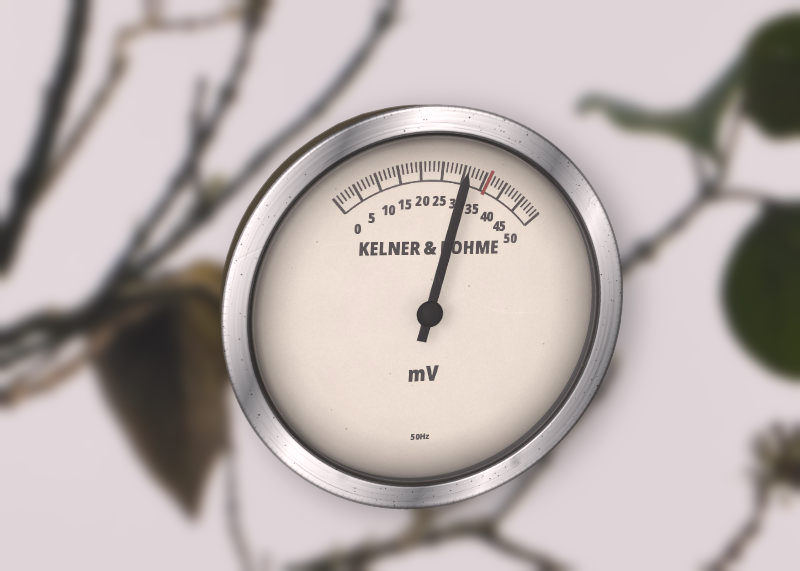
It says 30
